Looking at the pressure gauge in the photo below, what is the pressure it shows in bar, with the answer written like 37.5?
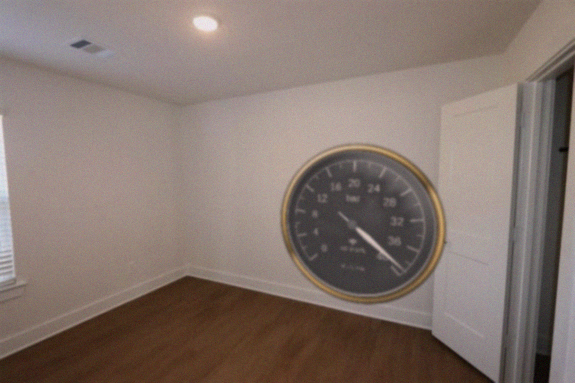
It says 39
